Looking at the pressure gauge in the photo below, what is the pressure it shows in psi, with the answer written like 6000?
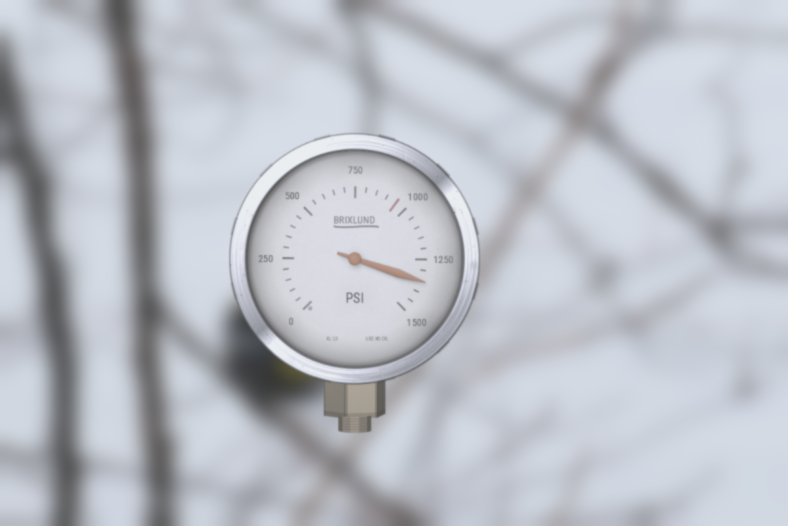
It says 1350
